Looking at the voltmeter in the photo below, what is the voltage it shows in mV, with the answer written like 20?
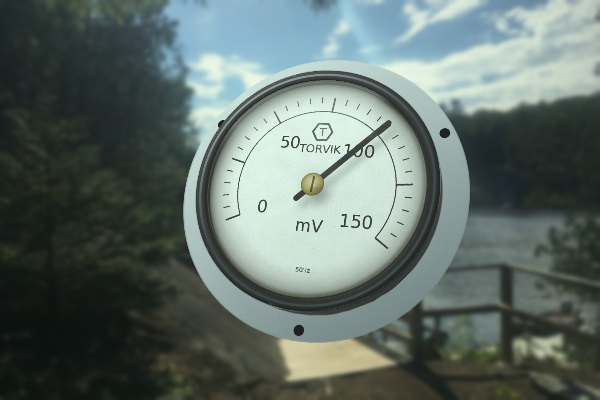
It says 100
